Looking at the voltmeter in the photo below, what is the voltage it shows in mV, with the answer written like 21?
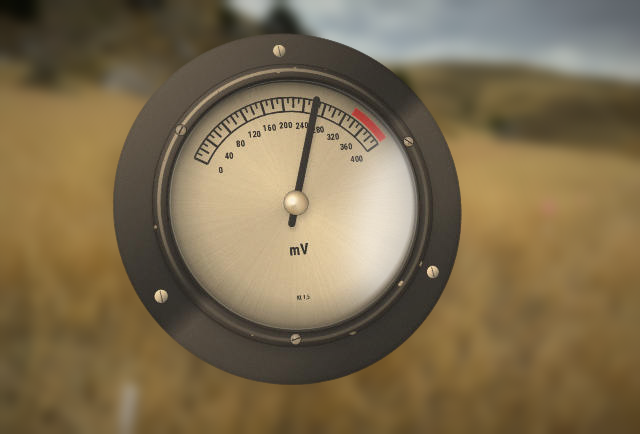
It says 260
